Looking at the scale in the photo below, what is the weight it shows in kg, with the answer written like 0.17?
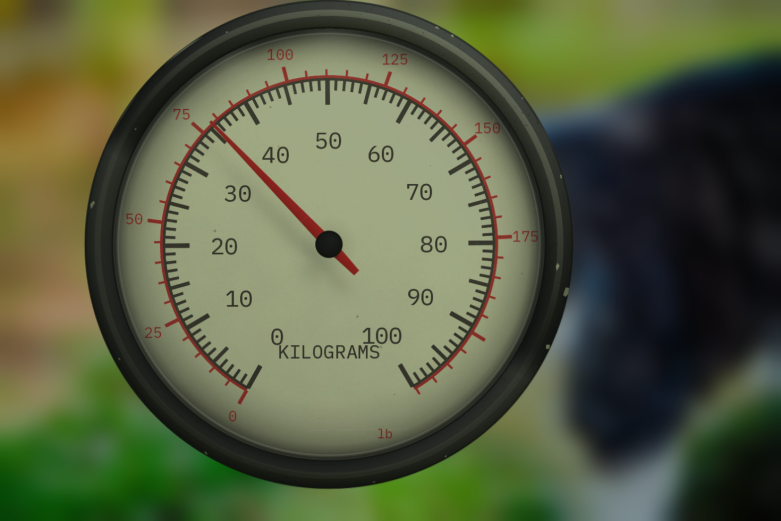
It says 35.5
